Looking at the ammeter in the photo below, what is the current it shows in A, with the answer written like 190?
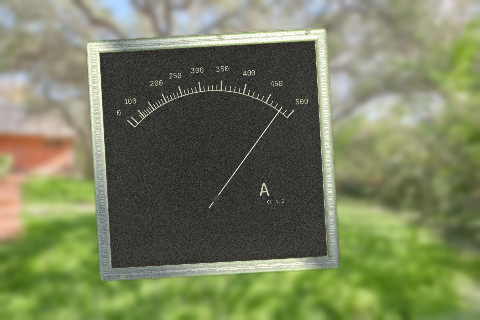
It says 480
